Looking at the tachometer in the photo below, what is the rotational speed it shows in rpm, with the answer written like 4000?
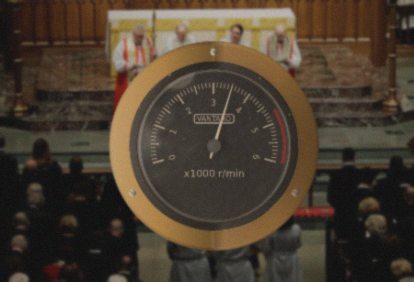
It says 3500
